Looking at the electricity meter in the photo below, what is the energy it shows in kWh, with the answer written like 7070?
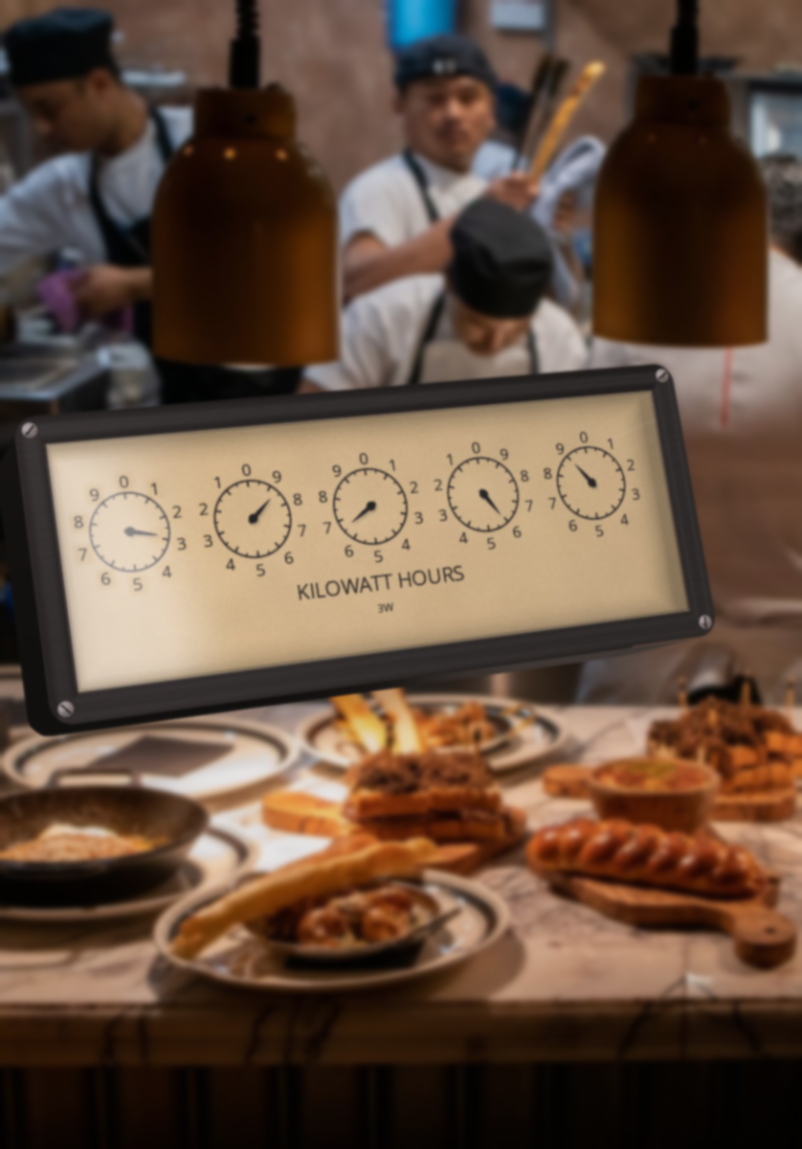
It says 28659
